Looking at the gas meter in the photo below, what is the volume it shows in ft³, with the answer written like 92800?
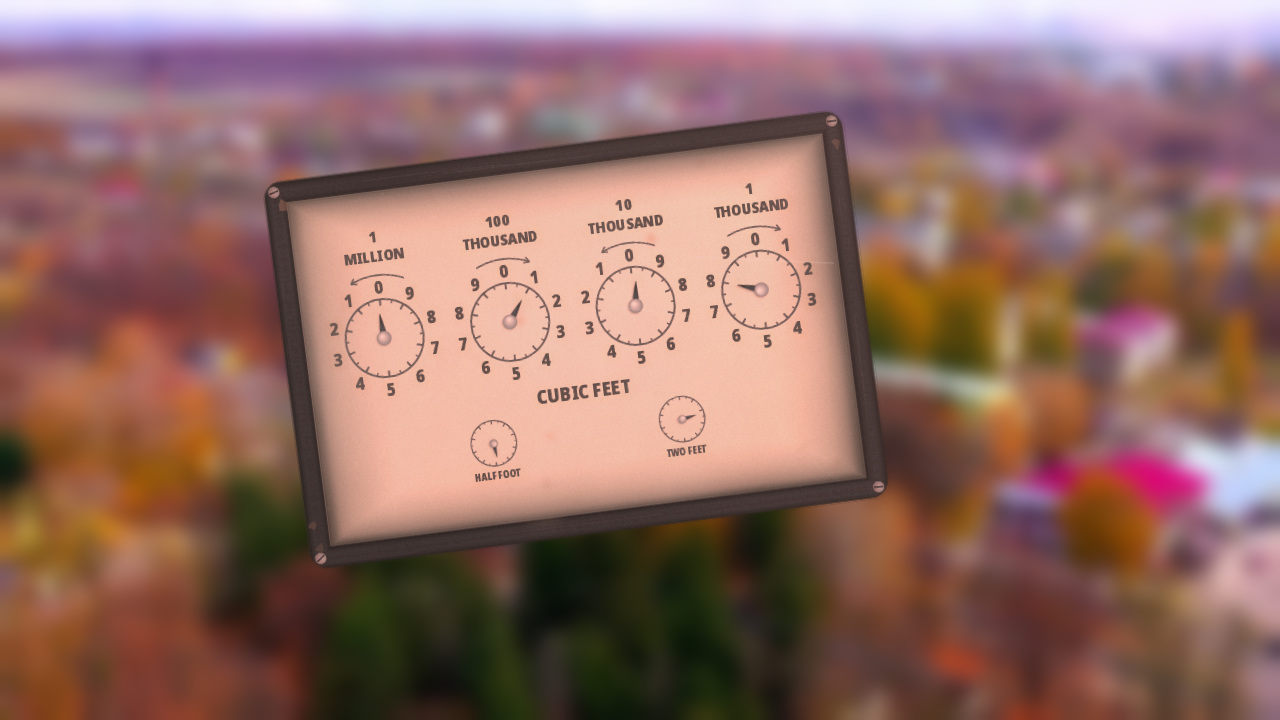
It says 9800
